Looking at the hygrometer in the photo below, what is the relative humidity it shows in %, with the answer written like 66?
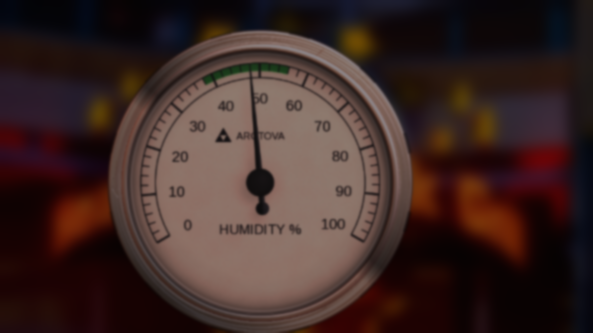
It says 48
